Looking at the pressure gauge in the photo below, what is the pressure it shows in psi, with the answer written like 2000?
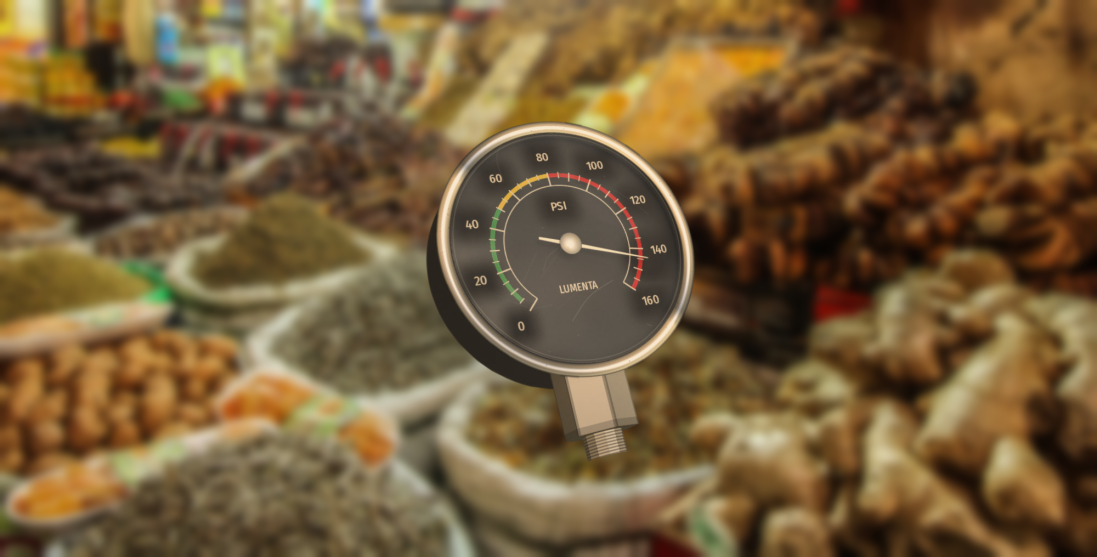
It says 145
